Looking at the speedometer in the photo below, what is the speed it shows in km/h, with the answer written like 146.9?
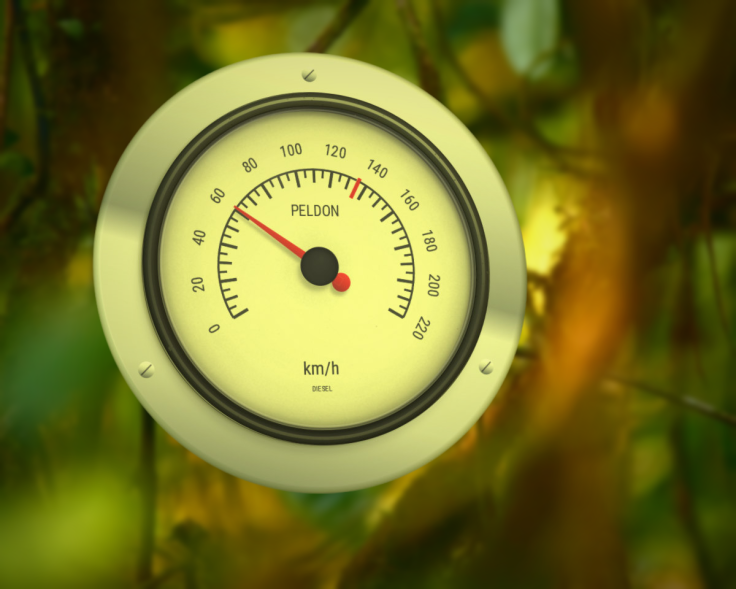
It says 60
